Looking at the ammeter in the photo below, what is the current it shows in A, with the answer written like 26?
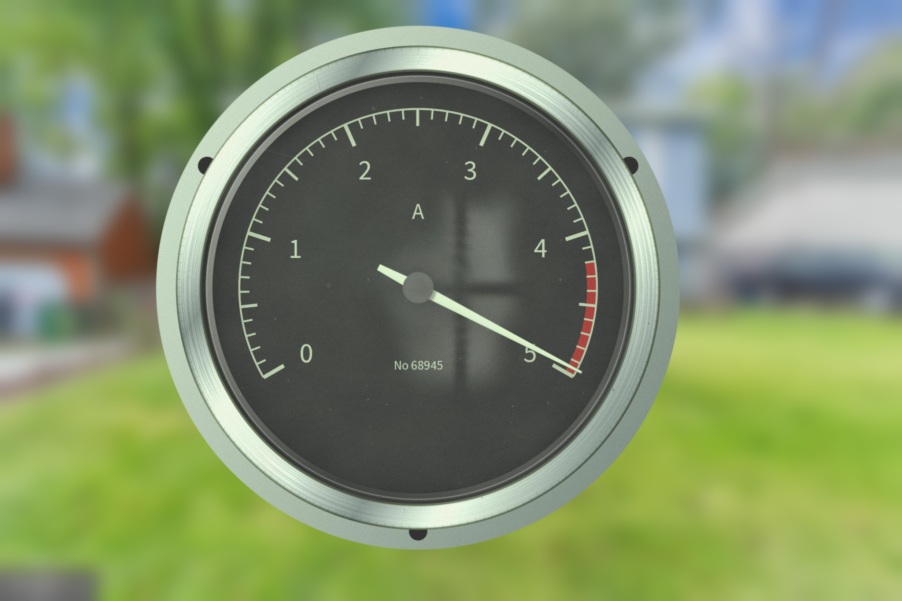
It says 4.95
